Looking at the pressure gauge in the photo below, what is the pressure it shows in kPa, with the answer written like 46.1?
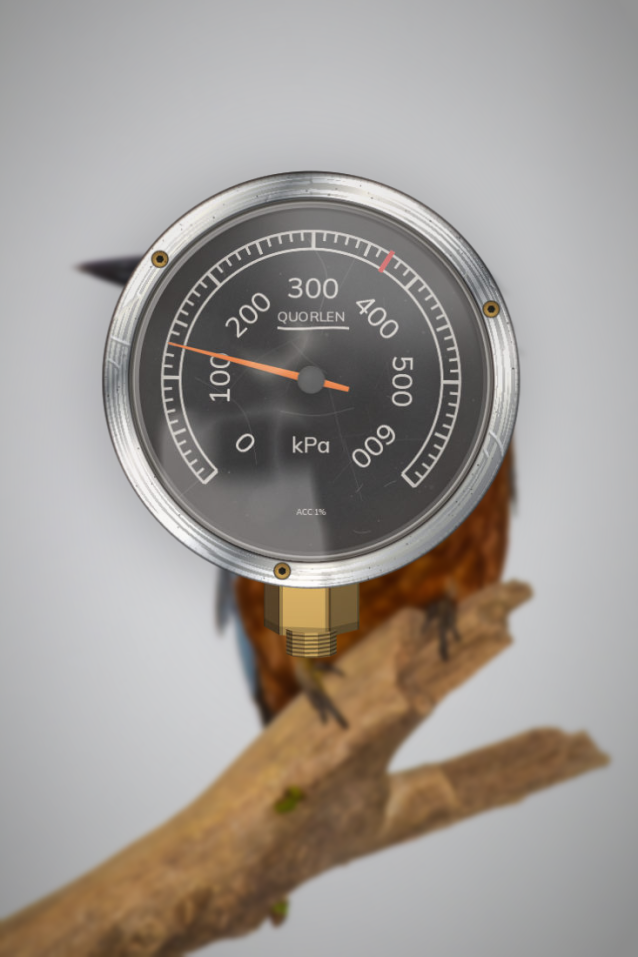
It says 130
